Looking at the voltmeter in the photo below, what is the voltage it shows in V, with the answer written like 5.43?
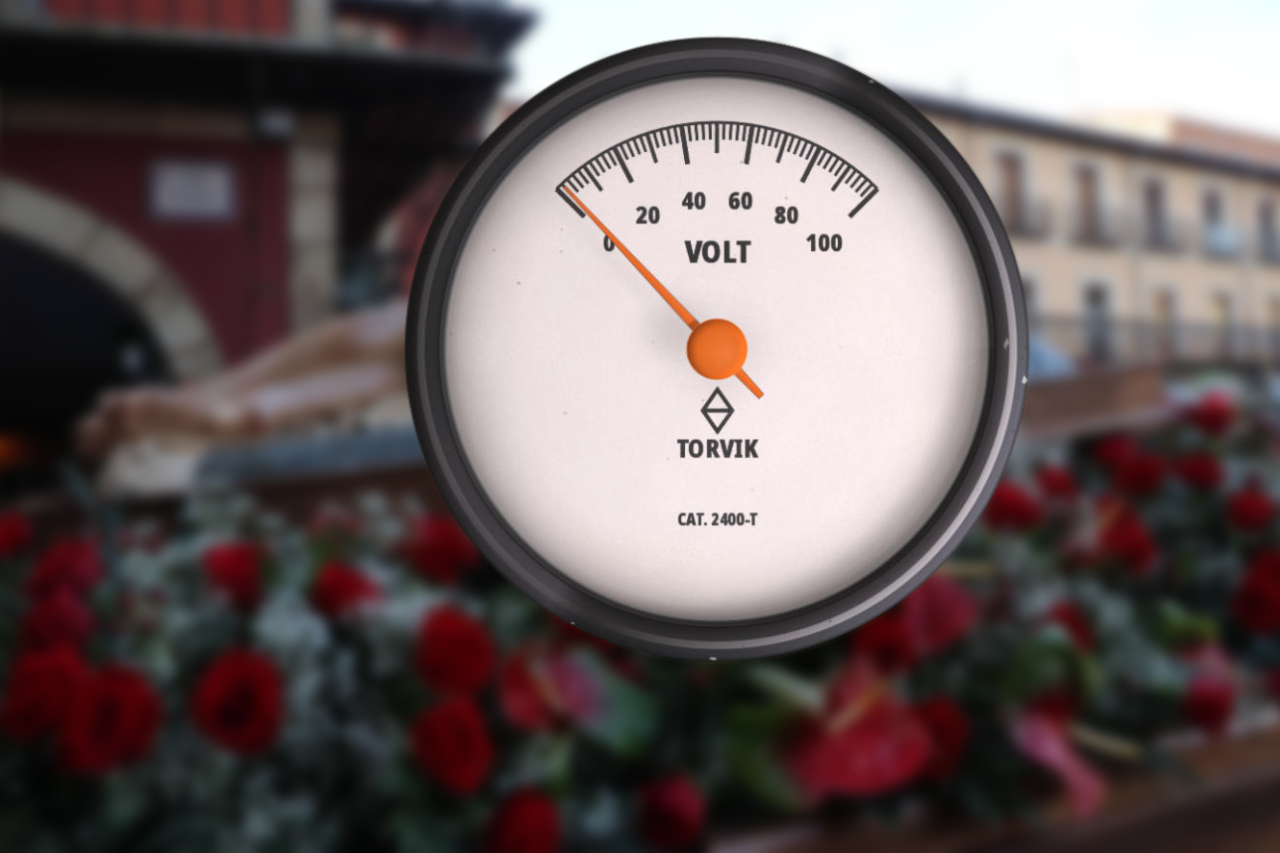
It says 2
